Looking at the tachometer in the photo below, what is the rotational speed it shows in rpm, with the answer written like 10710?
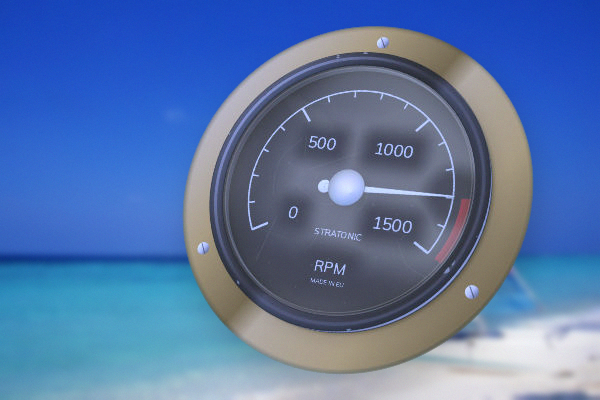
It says 1300
